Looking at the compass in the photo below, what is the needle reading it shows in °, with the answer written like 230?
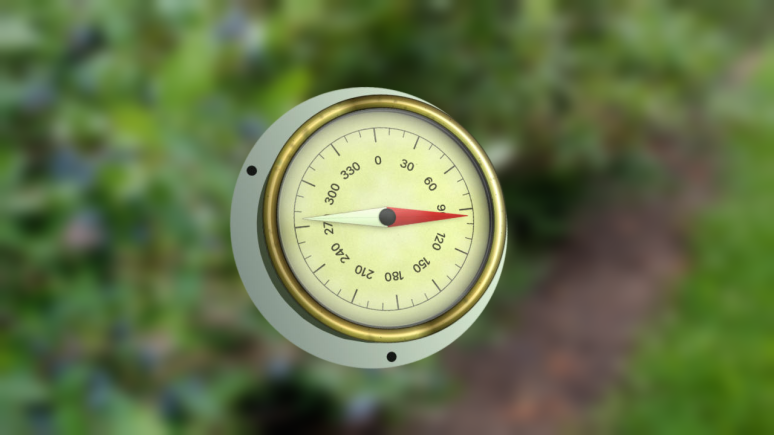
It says 95
